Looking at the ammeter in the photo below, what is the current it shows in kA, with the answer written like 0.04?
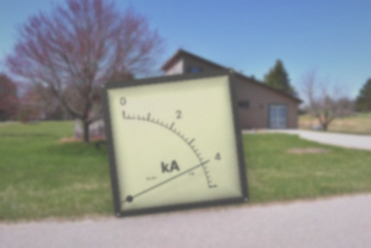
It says 4
